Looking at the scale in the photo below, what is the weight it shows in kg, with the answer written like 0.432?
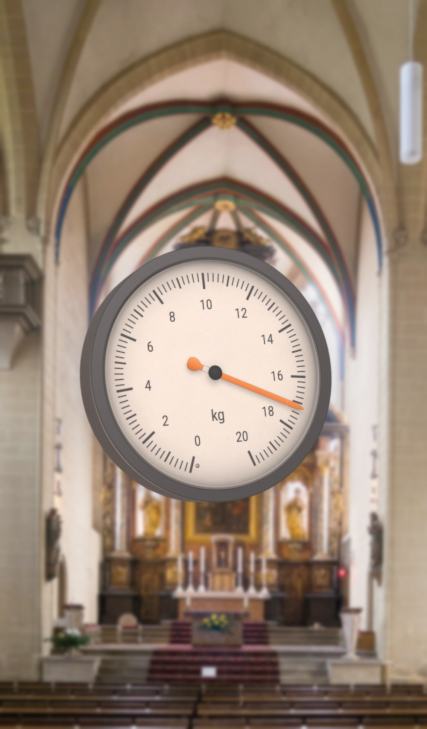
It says 17.2
